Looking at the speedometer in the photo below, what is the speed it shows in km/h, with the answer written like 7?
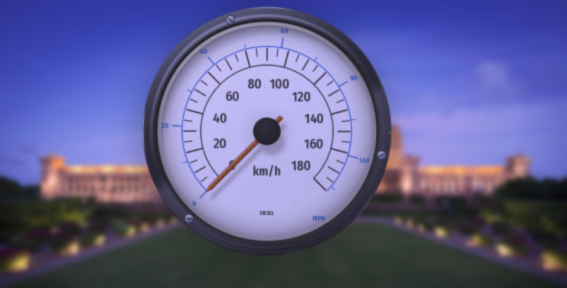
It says 0
